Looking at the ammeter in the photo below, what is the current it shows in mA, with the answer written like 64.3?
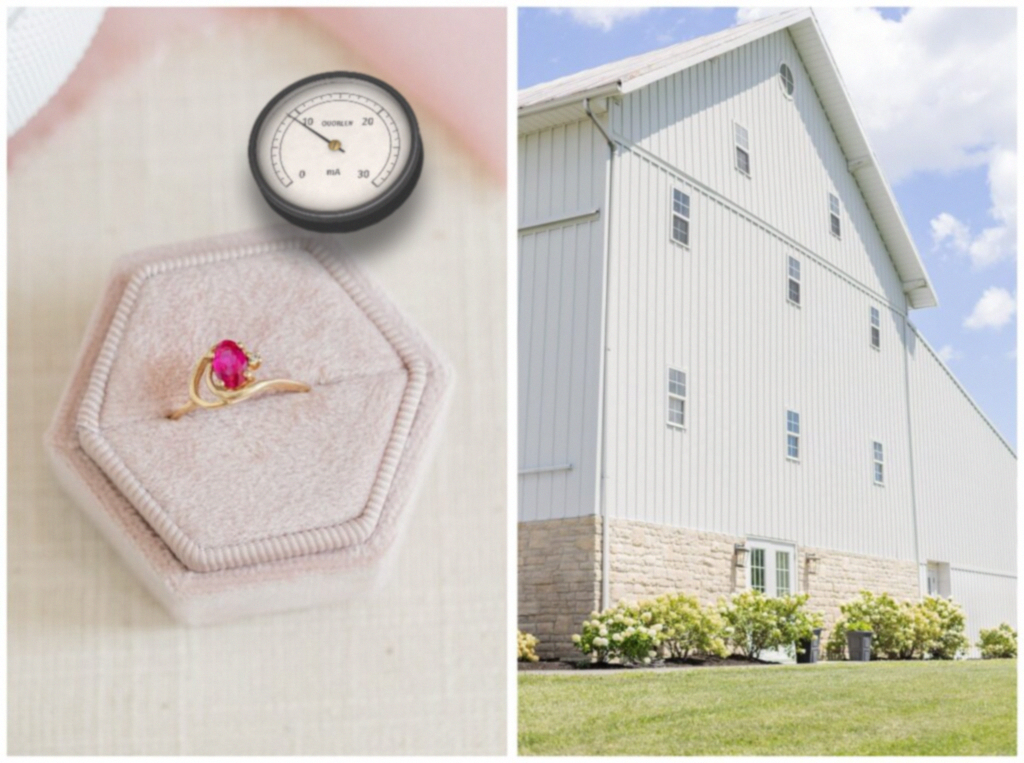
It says 9
